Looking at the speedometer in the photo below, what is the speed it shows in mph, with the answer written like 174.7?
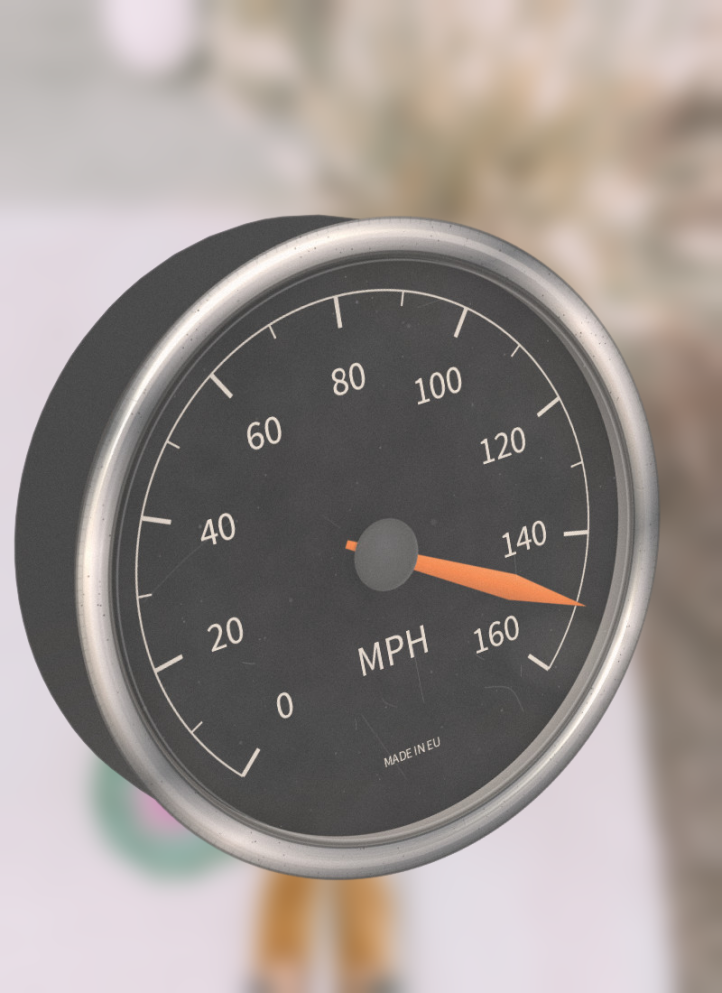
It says 150
